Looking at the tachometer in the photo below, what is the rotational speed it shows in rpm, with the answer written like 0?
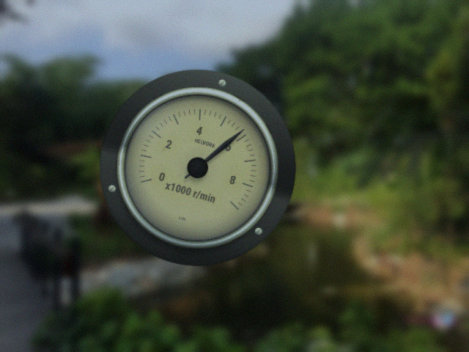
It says 5800
